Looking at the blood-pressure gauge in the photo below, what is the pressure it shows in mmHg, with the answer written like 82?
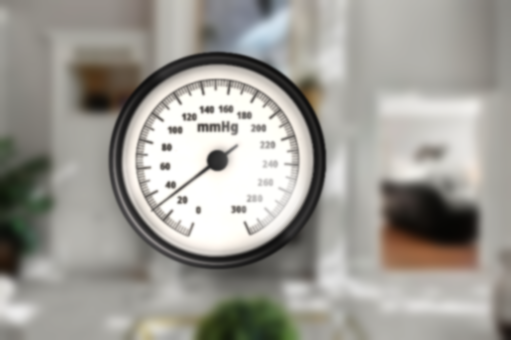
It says 30
